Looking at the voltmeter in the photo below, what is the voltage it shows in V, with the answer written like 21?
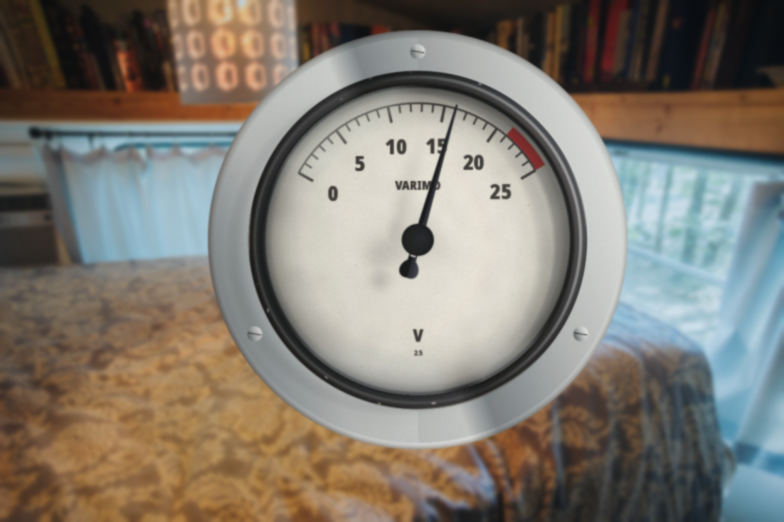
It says 16
